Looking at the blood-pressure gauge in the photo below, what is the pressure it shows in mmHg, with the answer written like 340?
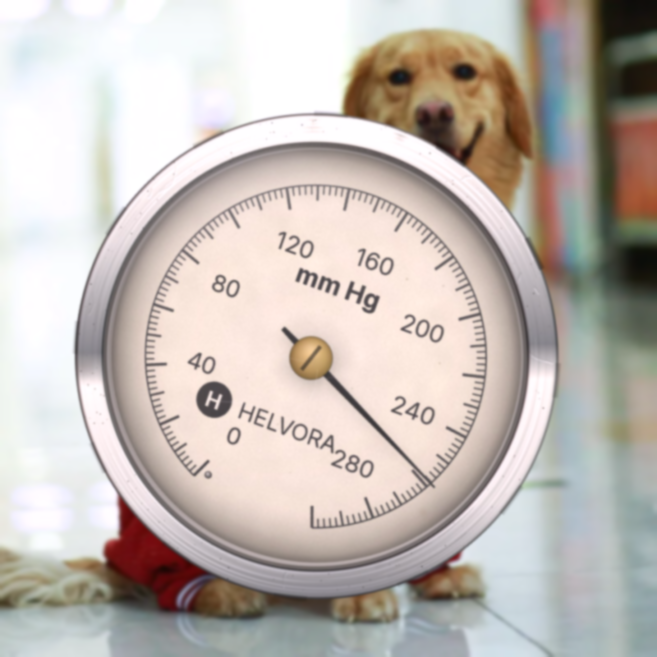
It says 258
